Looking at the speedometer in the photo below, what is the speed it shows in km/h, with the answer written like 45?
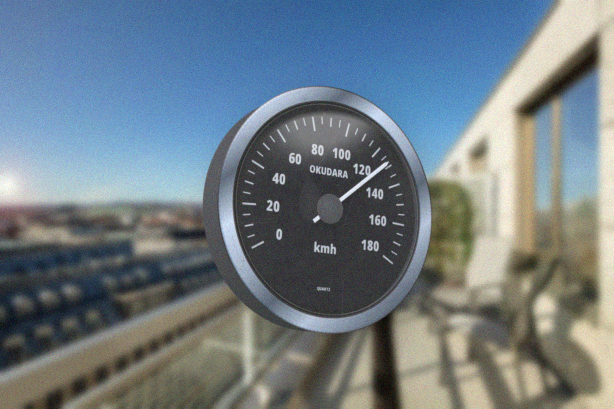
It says 127.5
